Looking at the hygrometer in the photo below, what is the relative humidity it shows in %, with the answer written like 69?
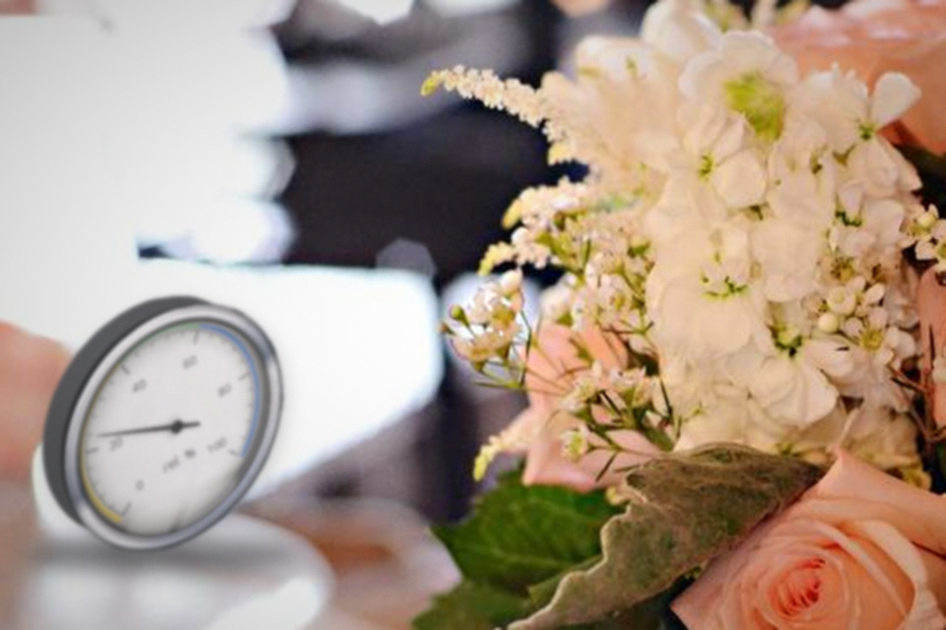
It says 24
